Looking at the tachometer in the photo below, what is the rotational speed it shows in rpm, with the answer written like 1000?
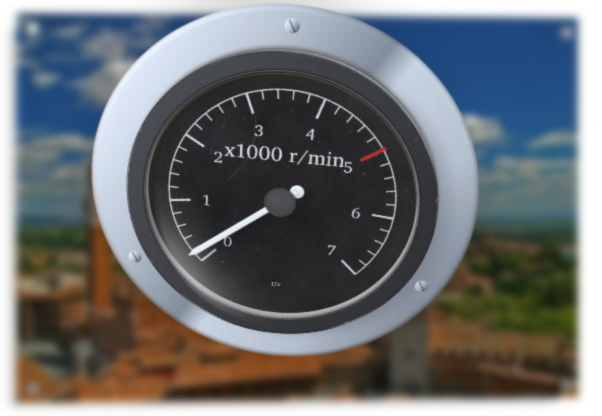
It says 200
